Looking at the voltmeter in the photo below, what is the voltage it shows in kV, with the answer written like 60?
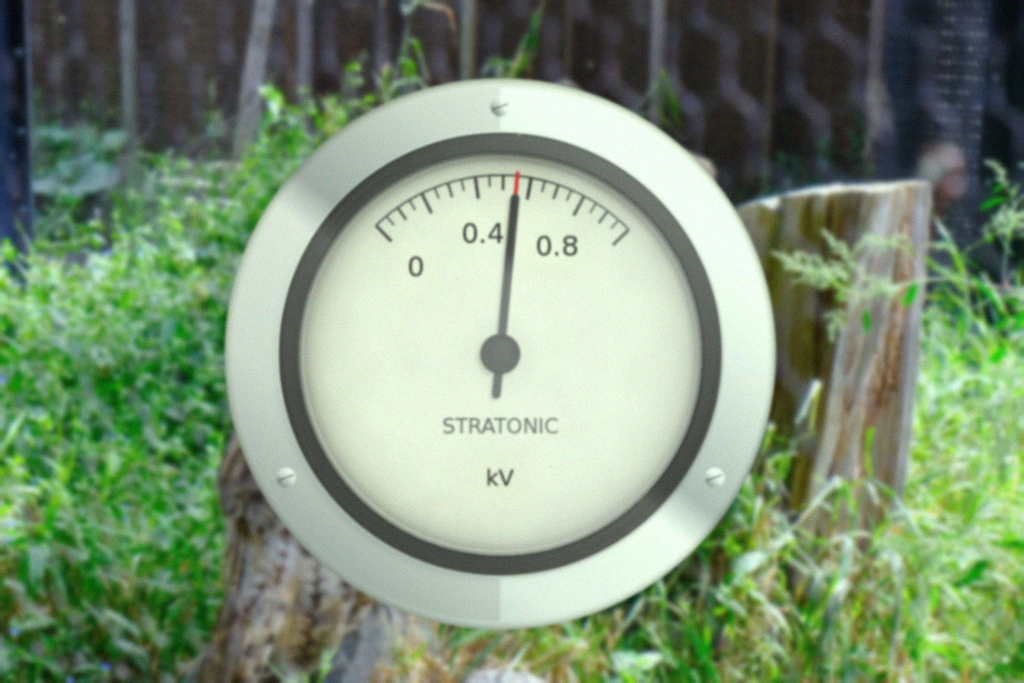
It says 0.55
